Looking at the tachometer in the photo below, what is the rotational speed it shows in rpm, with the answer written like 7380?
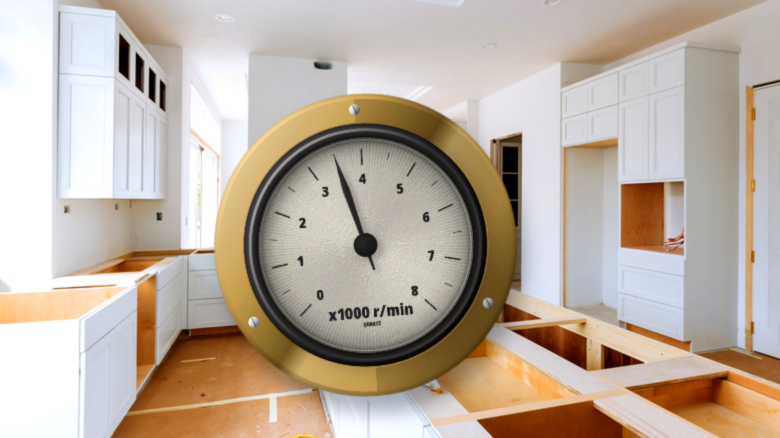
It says 3500
